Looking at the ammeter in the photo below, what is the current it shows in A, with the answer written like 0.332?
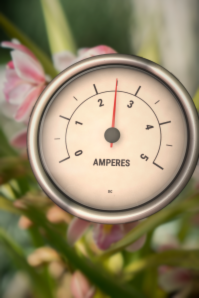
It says 2.5
